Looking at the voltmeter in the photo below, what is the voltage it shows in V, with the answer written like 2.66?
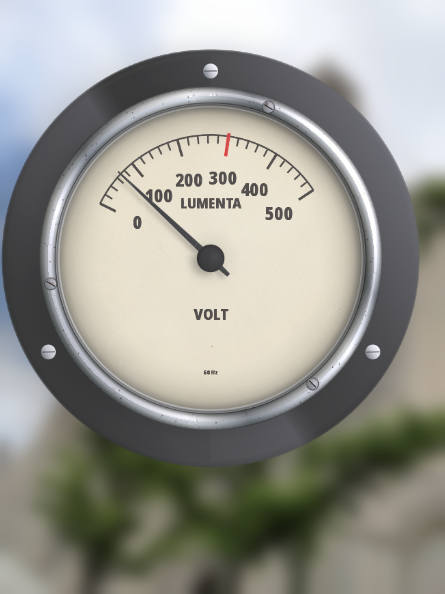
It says 70
